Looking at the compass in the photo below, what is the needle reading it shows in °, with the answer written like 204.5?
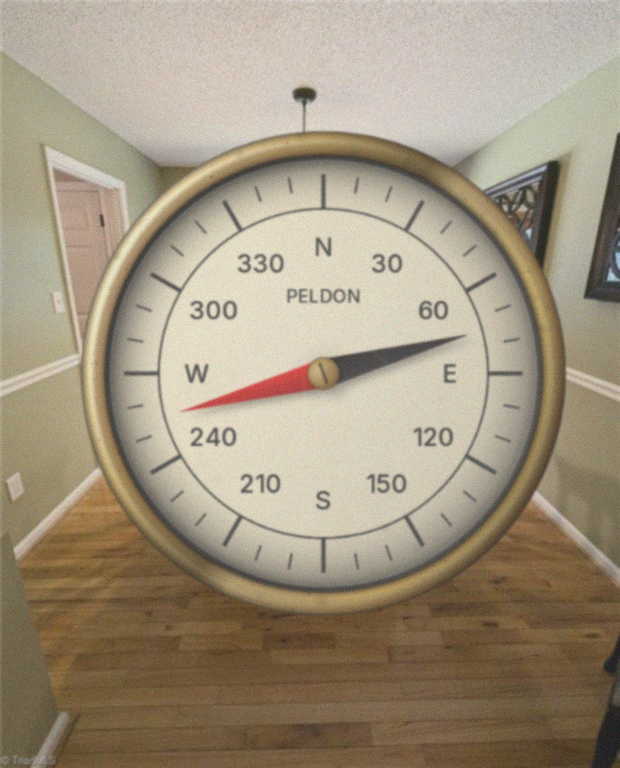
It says 255
